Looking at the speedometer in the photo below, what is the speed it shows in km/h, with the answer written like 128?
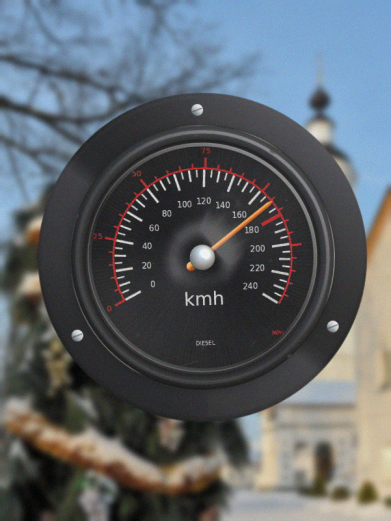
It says 170
